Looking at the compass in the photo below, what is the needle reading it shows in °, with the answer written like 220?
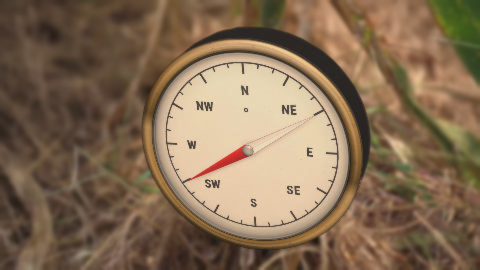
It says 240
